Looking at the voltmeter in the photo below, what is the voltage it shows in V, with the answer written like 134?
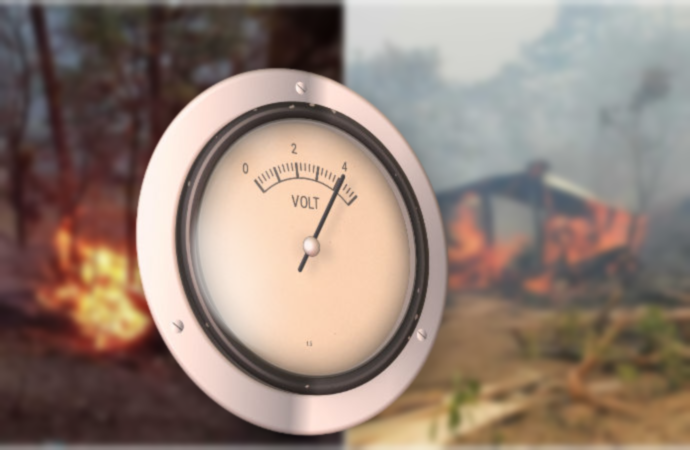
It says 4
